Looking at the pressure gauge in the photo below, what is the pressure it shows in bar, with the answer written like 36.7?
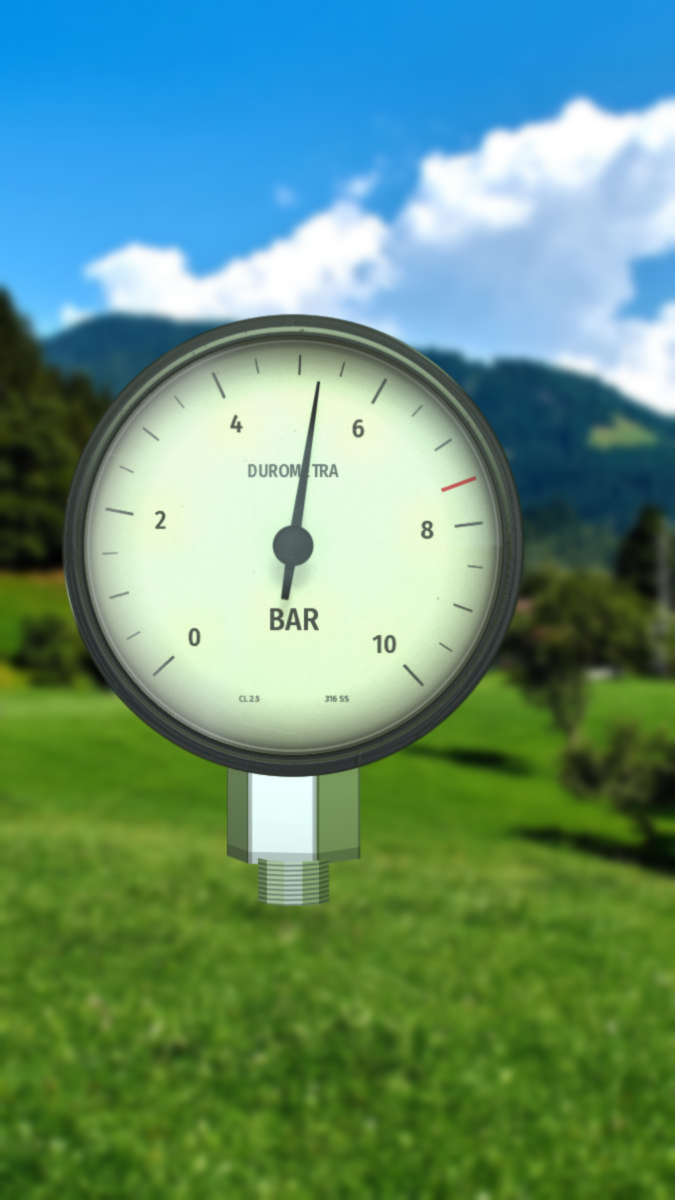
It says 5.25
